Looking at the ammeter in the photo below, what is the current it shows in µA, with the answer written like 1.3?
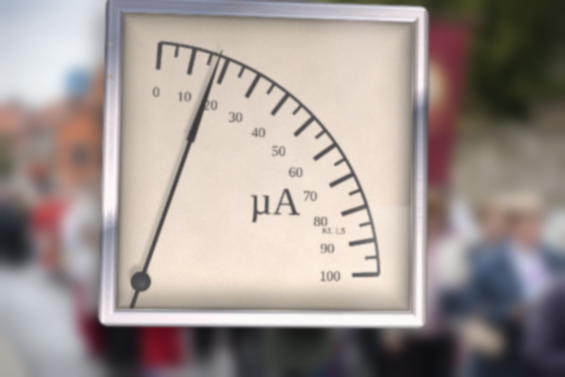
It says 17.5
